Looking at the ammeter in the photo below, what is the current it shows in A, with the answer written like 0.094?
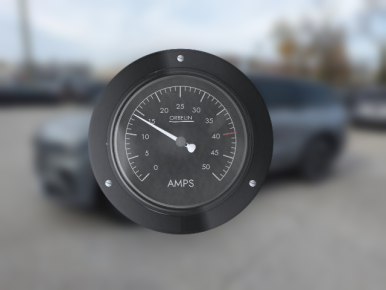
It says 14
